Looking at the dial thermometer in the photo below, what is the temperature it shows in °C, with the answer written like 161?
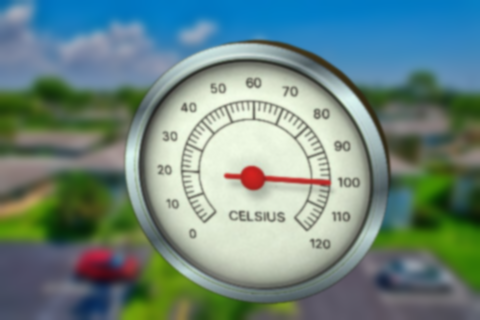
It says 100
